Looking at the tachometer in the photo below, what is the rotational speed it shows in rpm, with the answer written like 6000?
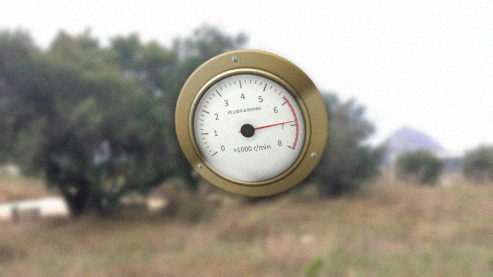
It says 6800
